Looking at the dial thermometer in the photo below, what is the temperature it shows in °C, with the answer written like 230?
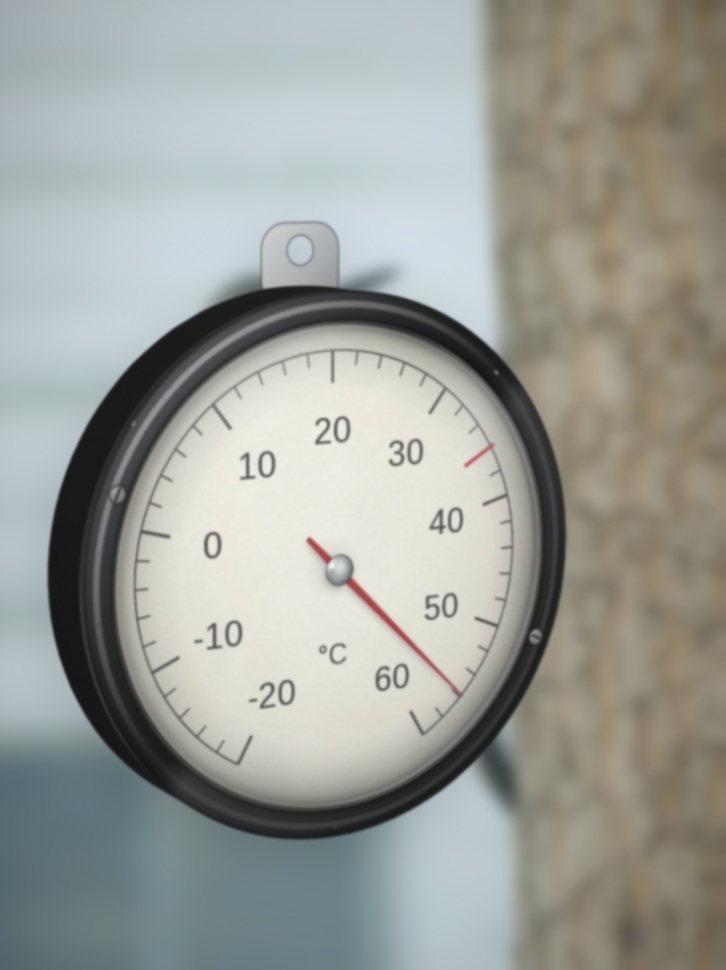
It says 56
